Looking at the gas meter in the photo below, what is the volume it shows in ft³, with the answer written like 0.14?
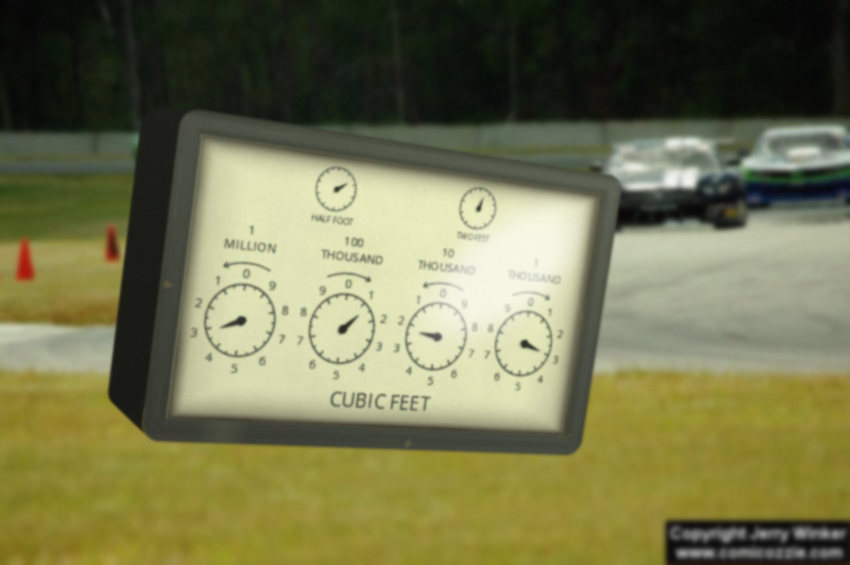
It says 312300
